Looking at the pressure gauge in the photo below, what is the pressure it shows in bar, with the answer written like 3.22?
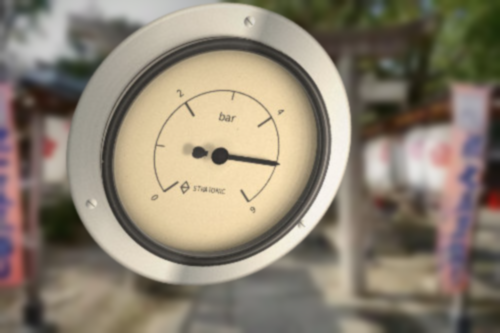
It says 5
